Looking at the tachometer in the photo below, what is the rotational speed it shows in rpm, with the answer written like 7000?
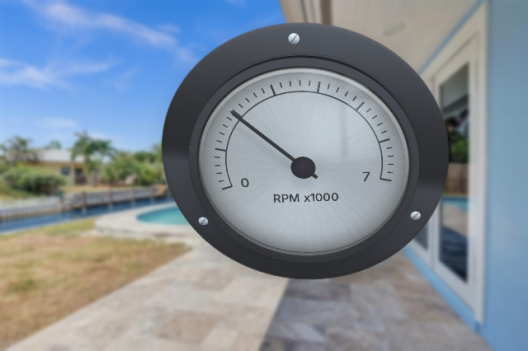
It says 2000
